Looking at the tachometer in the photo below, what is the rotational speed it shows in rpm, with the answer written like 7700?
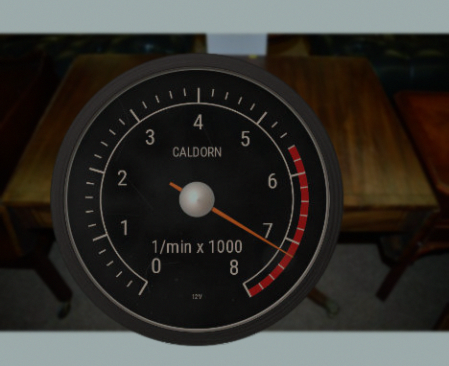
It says 7200
